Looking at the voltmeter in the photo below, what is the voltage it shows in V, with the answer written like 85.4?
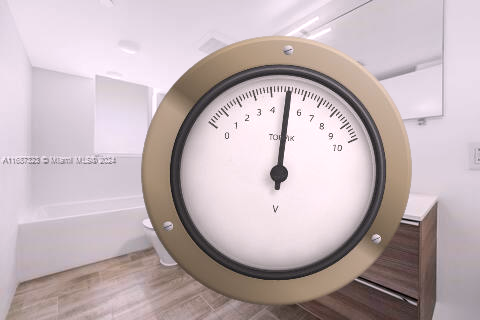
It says 5
